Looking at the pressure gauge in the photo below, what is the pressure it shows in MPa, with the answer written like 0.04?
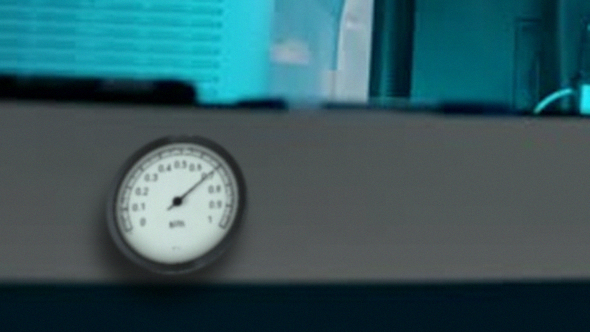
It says 0.7
